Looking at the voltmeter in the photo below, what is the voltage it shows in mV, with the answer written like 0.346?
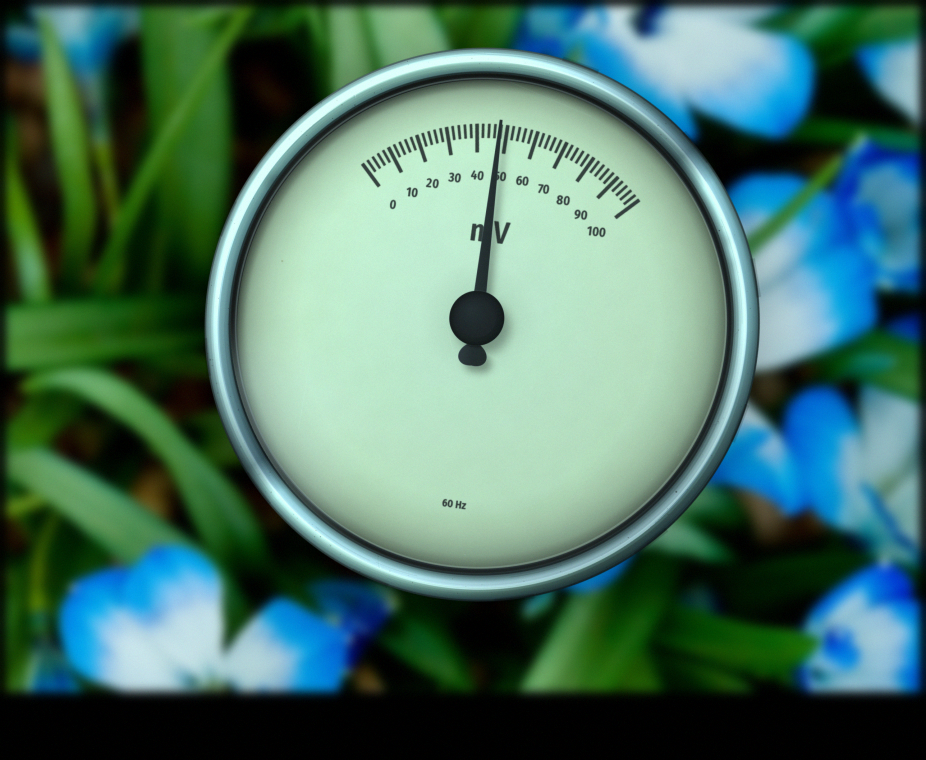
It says 48
